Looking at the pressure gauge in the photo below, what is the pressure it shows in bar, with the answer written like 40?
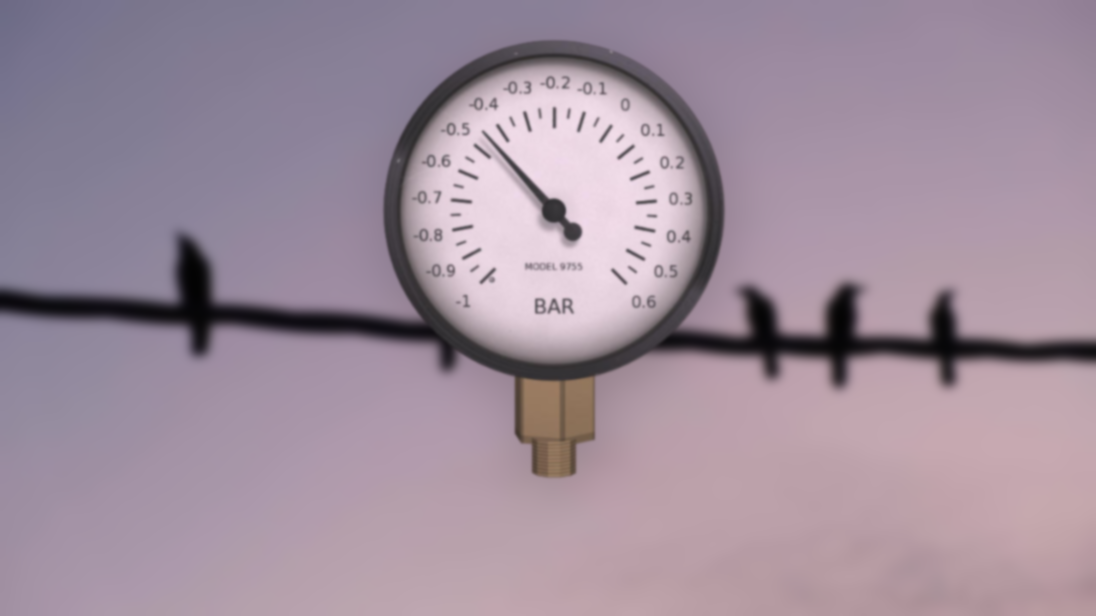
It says -0.45
